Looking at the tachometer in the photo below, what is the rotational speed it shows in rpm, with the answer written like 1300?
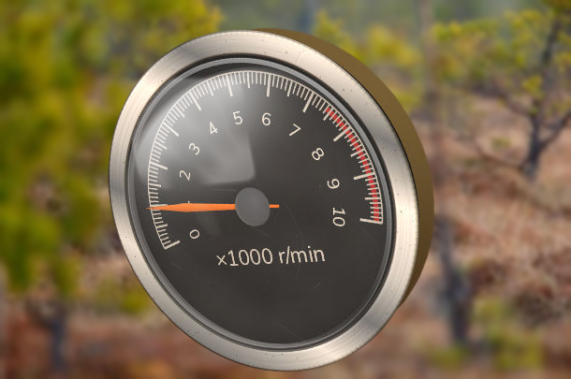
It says 1000
